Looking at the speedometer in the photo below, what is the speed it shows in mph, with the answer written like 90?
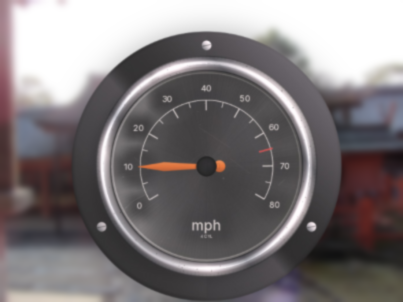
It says 10
